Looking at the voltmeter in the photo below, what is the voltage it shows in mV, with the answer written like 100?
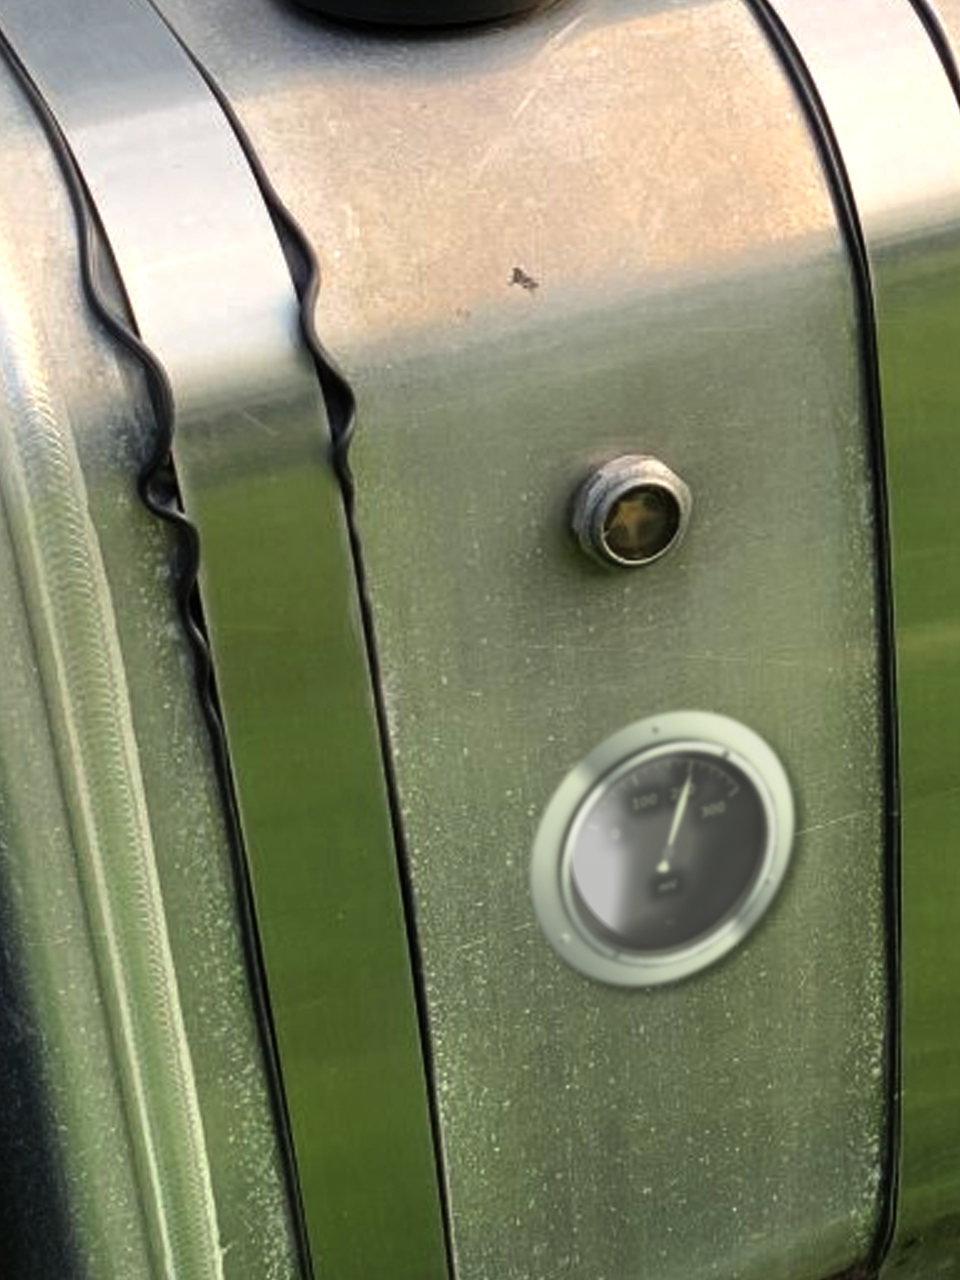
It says 200
